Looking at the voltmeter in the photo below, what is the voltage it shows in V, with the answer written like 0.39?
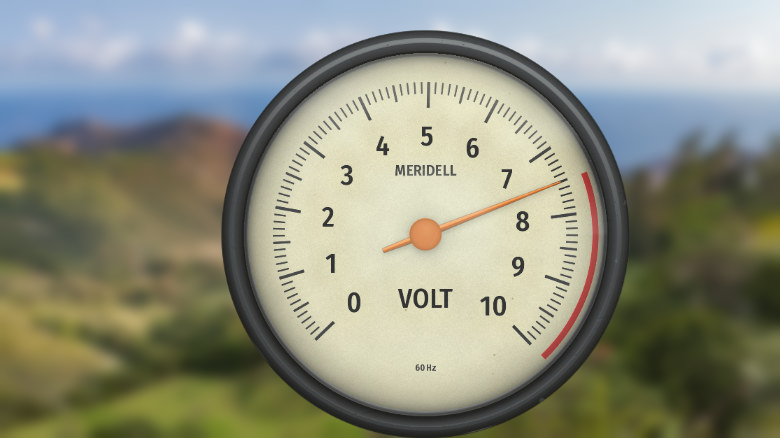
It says 7.5
